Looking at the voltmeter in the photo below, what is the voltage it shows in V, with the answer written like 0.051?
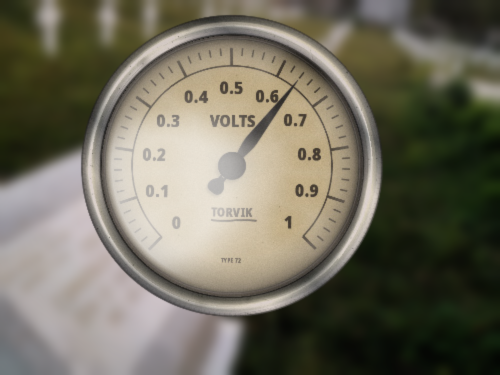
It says 0.64
